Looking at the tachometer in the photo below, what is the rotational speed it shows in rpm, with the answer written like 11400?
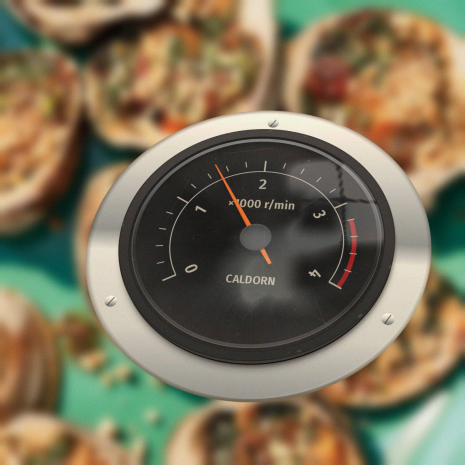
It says 1500
